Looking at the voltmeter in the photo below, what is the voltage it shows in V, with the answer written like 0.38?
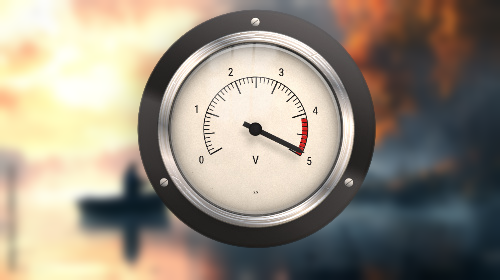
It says 4.9
